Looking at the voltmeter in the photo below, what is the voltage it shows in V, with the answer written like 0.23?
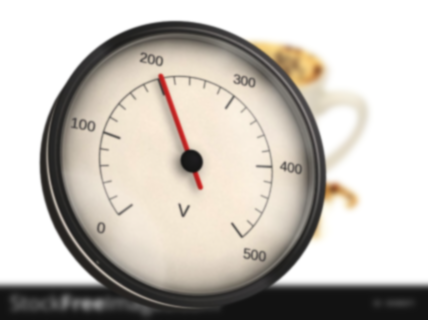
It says 200
